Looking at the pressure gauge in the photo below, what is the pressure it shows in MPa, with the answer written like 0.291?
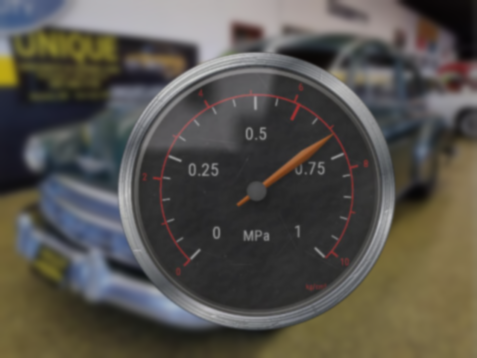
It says 0.7
